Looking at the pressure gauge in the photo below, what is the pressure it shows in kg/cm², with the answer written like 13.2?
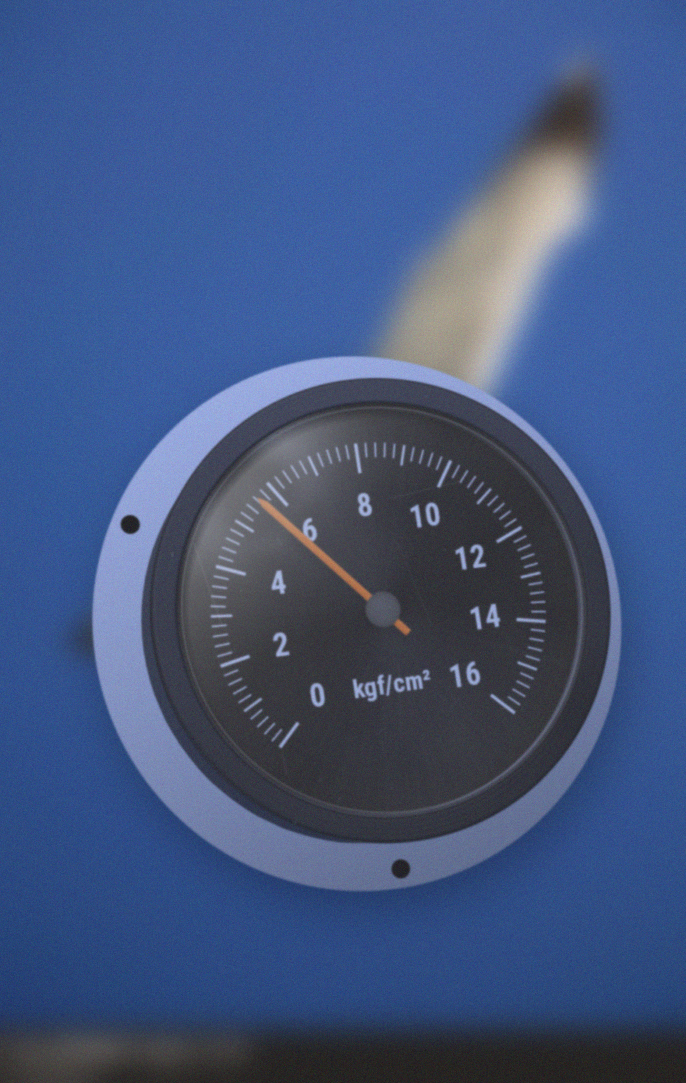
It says 5.6
